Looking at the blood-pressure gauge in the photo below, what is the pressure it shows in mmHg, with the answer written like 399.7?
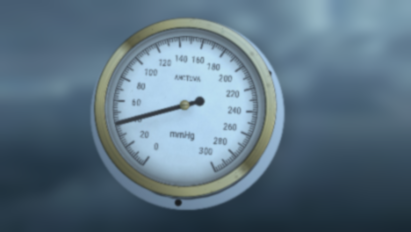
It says 40
